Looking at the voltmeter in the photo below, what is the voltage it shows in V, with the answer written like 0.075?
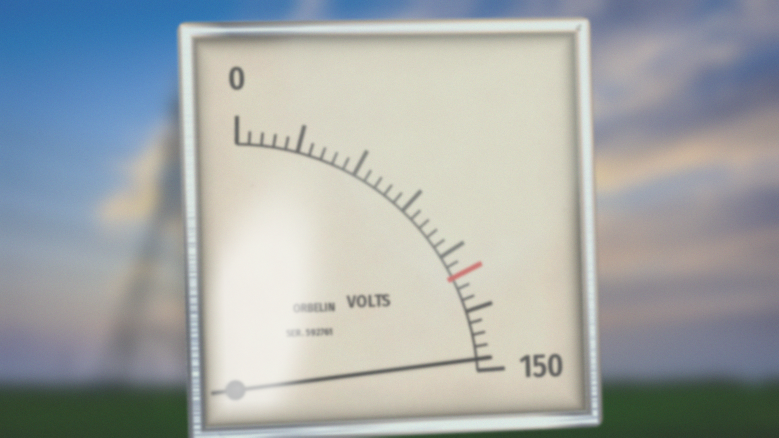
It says 145
